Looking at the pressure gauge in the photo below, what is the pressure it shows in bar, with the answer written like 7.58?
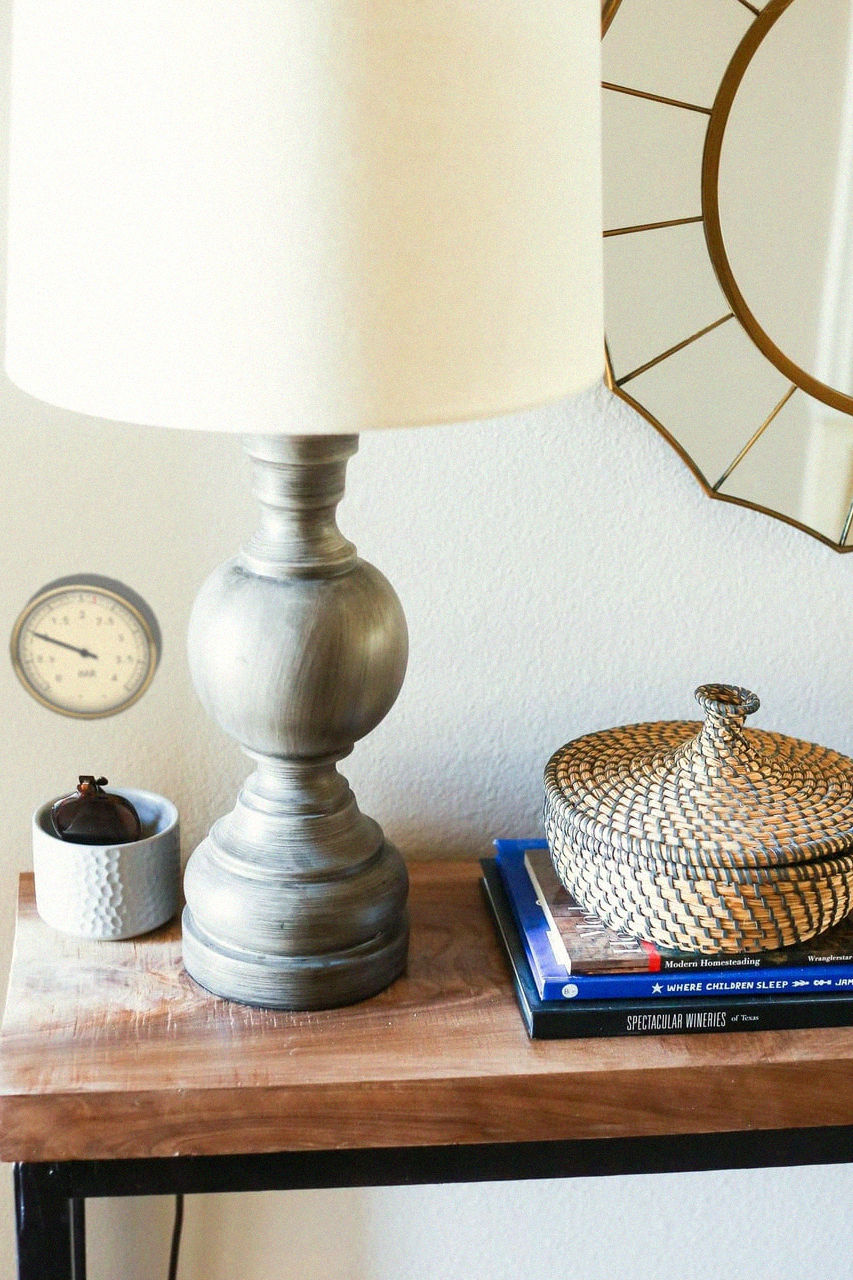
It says 1
